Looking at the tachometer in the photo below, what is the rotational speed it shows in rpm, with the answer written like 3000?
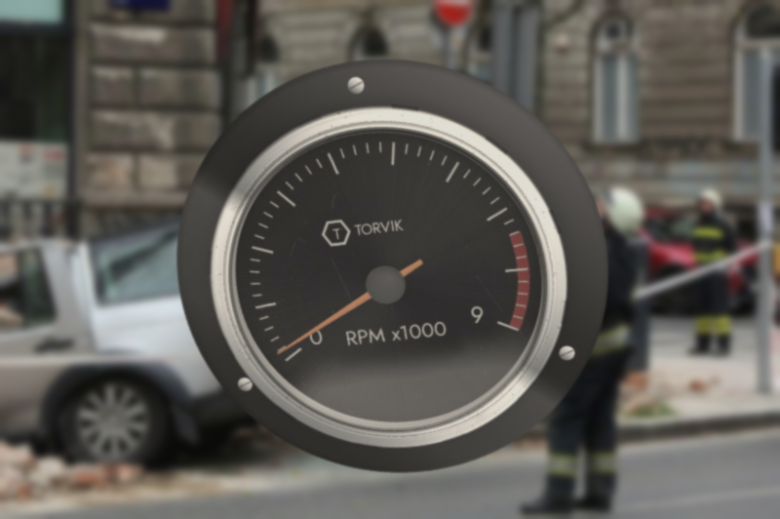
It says 200
